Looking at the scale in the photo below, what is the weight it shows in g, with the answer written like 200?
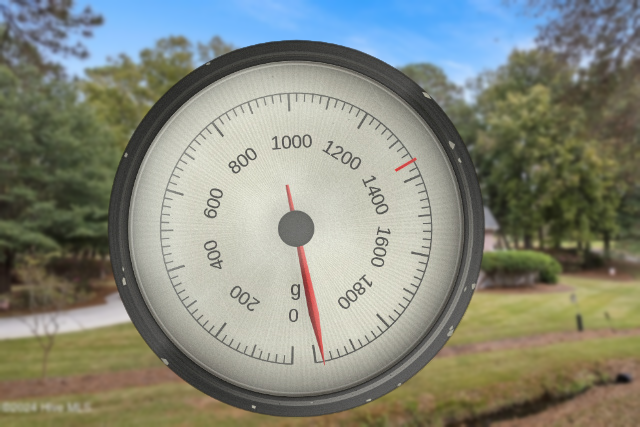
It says 1980
